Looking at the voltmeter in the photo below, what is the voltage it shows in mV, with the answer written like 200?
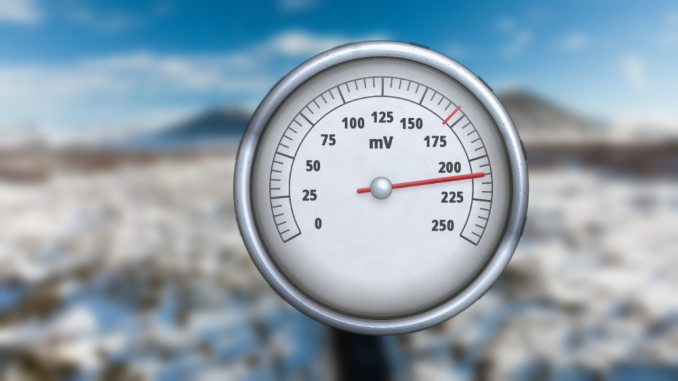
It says 210
